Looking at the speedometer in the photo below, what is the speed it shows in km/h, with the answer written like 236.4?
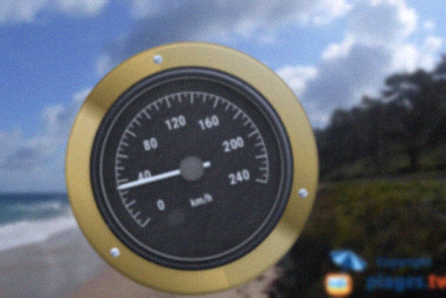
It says 35
